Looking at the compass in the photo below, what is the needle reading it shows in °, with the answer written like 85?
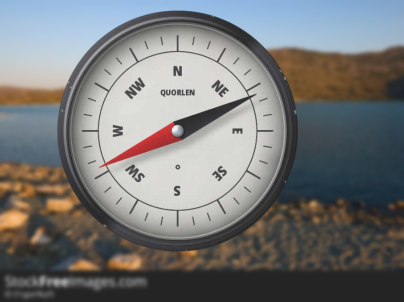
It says 245
